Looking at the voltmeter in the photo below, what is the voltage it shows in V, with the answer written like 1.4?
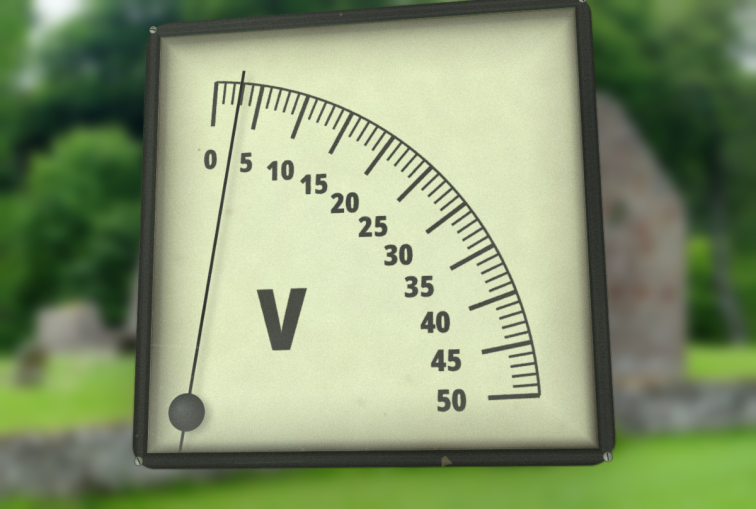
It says 3
